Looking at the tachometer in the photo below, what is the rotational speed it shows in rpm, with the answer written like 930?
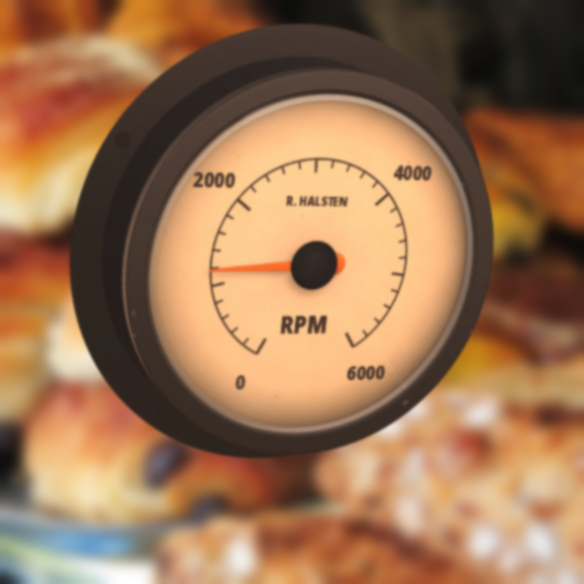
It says 1200
